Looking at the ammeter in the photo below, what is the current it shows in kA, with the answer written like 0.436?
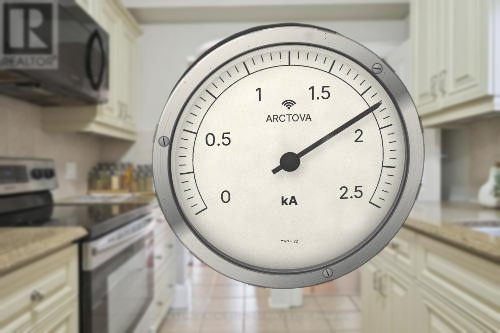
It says 1.85
